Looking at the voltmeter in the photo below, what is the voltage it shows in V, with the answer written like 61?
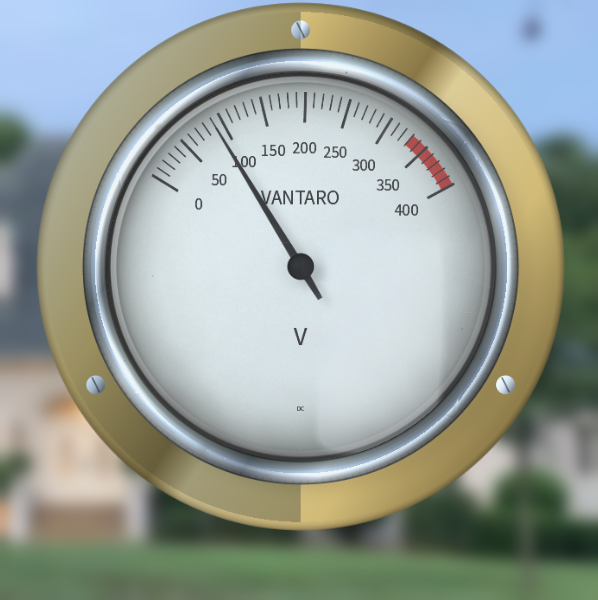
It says 90
